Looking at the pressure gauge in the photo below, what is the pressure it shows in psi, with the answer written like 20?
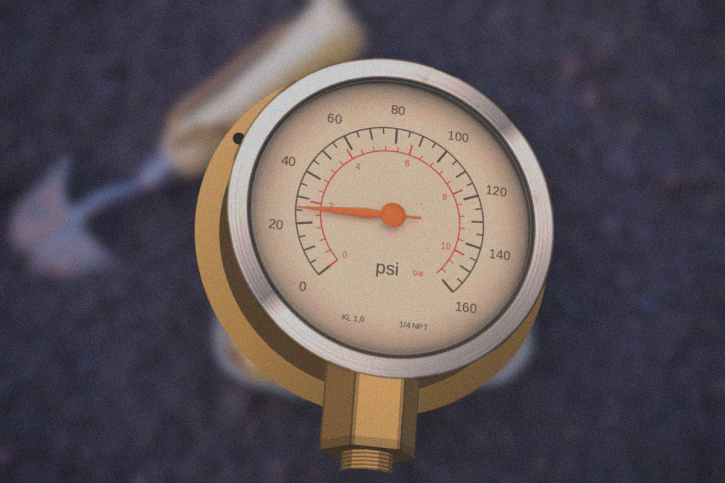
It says 25
